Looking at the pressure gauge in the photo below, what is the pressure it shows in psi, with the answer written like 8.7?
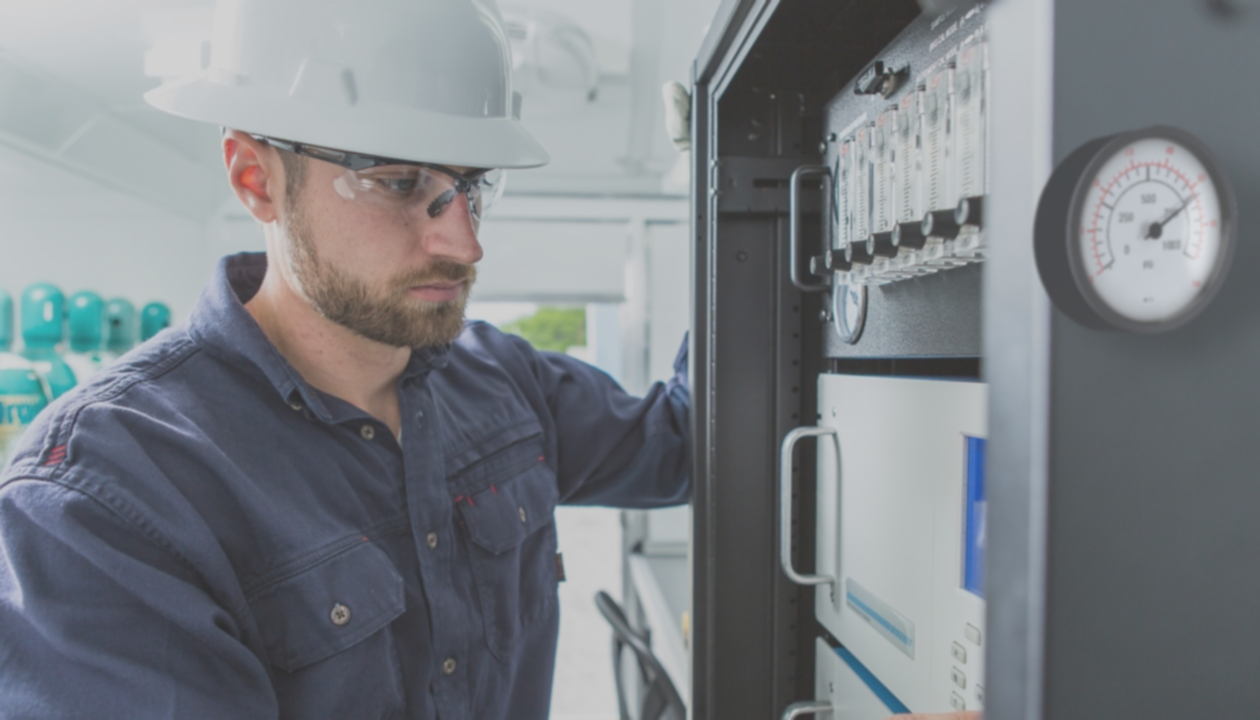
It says 750
